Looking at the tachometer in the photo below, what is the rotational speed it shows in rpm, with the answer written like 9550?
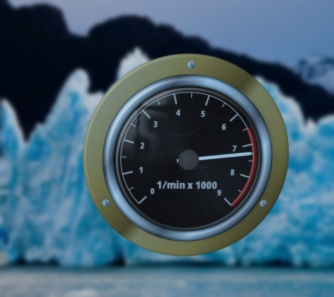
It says 7250
